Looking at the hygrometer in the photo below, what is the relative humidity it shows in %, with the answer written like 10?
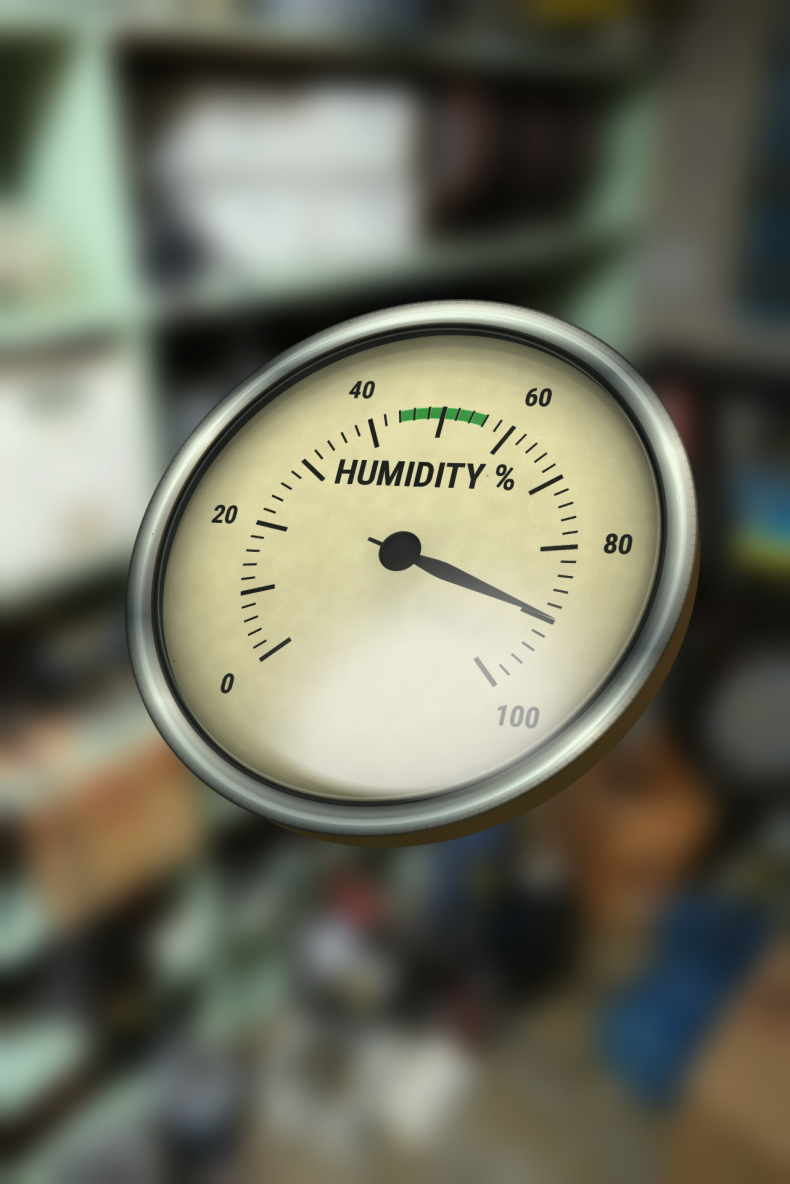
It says 90
